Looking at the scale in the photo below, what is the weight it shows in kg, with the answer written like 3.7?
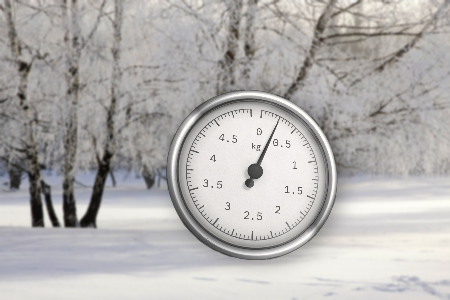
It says 0.25
